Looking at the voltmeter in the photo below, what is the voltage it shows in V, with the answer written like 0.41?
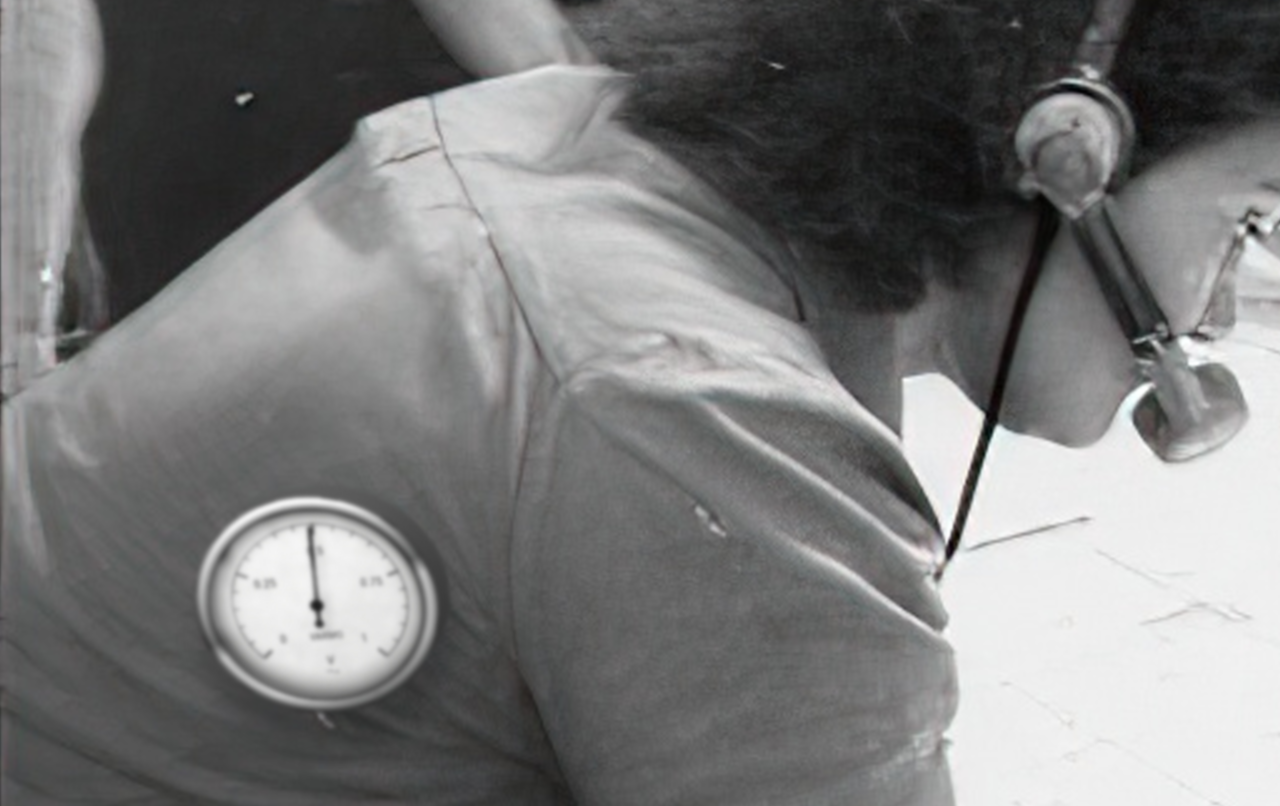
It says 0.5
